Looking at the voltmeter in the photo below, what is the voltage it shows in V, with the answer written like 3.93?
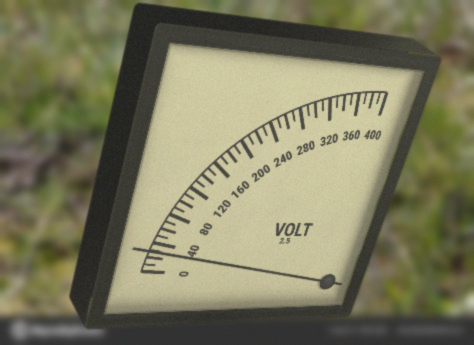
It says 30
